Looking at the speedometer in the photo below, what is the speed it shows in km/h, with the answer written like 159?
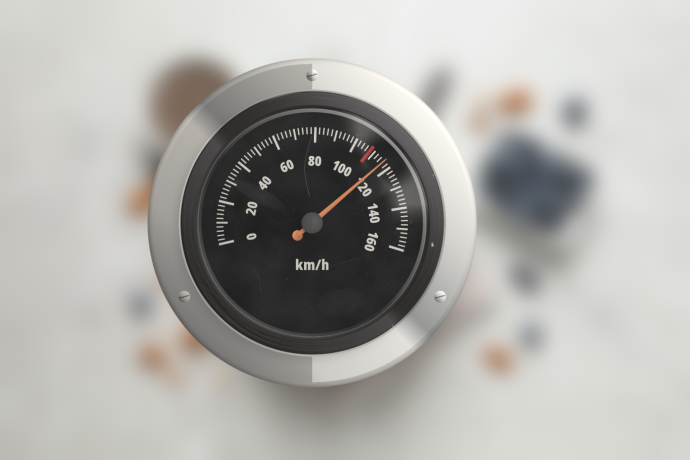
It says 116
